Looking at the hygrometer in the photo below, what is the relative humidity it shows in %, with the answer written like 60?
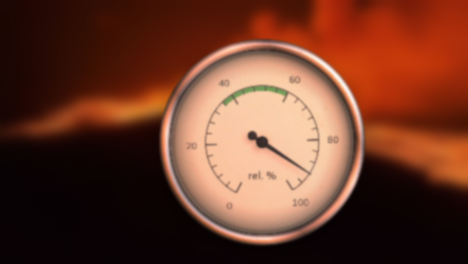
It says 92
